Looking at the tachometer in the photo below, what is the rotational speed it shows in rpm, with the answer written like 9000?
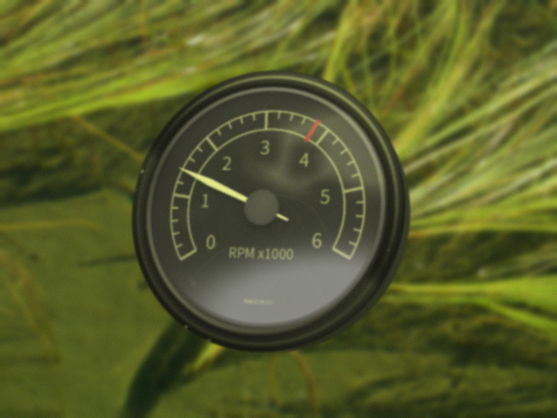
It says 1400
